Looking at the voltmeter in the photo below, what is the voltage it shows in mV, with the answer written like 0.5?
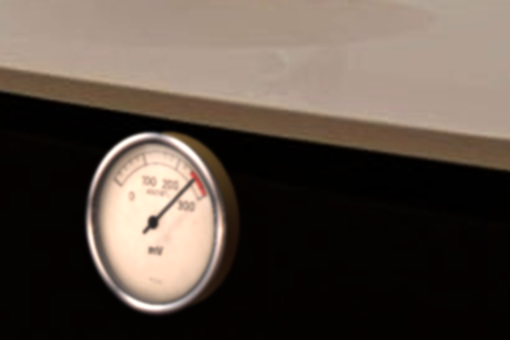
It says 260
